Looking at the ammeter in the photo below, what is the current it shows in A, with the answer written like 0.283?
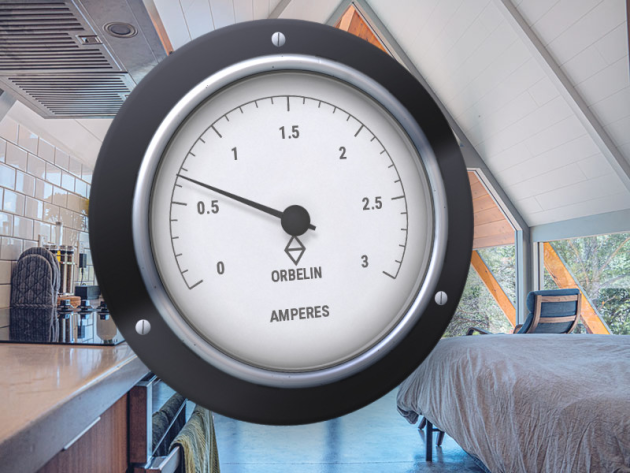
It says 0.65
